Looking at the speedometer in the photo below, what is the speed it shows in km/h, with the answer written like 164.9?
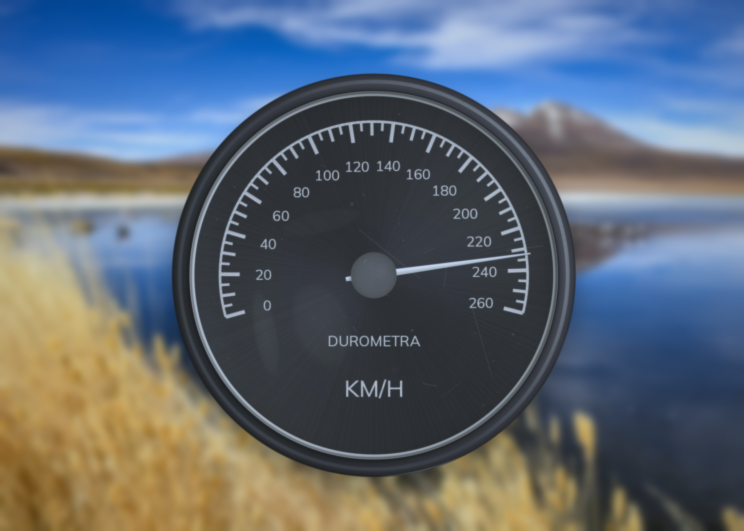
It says 232.5
